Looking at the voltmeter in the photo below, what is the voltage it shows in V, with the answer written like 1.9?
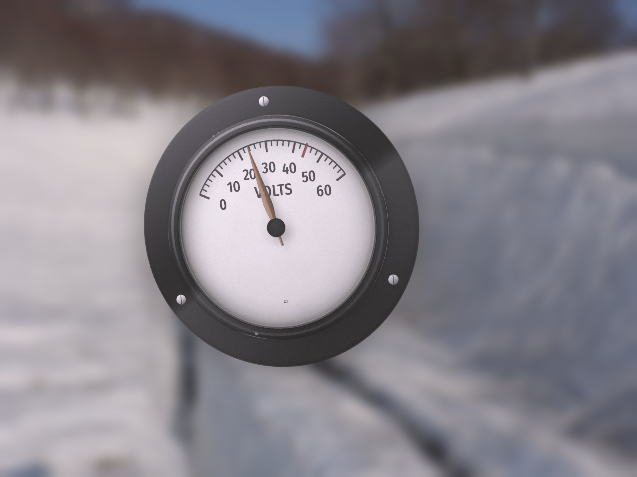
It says 24
